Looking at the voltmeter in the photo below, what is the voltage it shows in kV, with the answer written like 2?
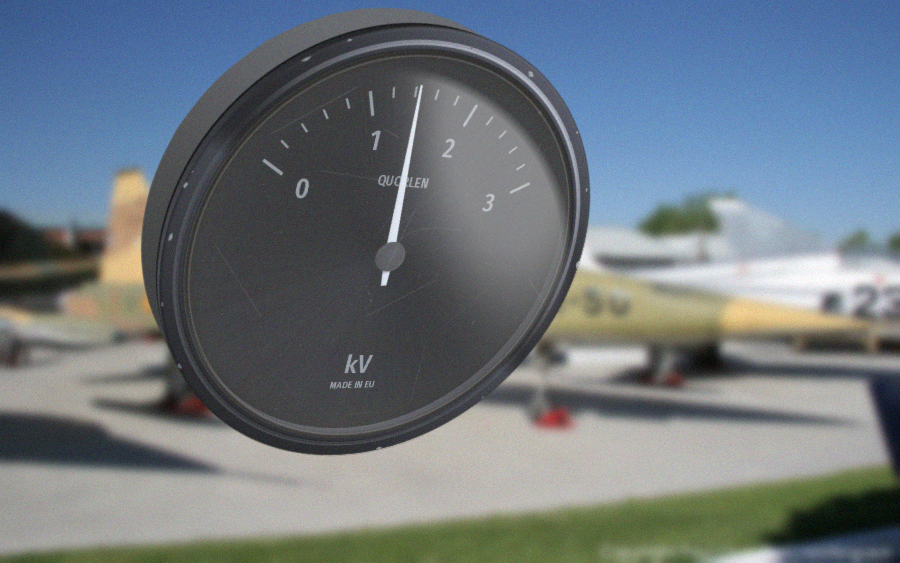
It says 1.4
